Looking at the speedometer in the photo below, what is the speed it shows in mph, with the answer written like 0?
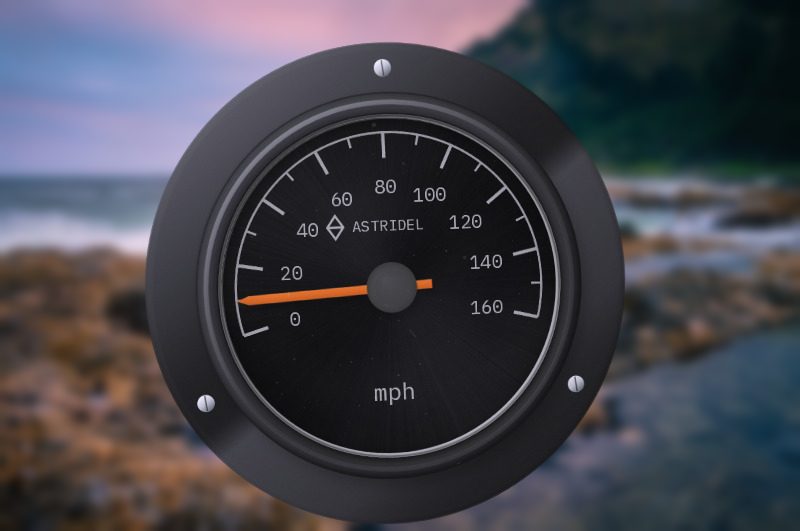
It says 10
